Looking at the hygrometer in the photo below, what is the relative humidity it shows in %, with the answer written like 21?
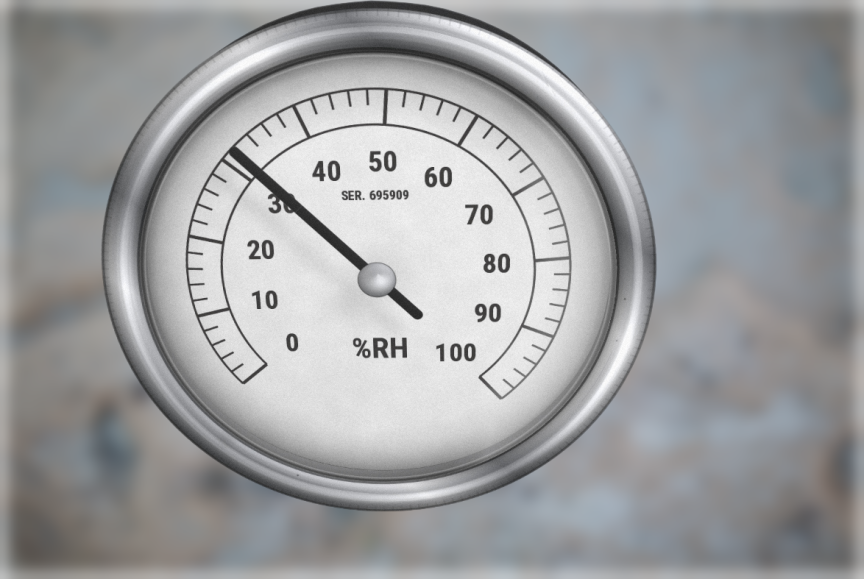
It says 32
